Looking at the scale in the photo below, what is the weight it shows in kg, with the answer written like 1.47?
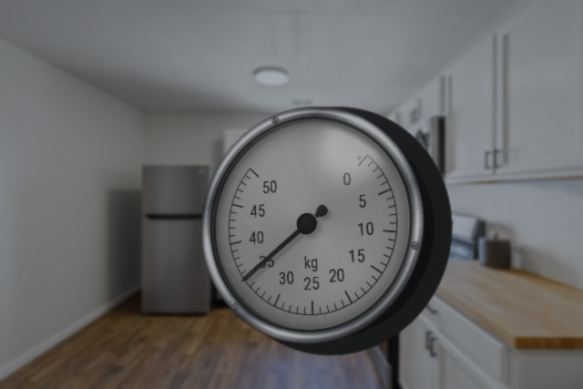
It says 35
